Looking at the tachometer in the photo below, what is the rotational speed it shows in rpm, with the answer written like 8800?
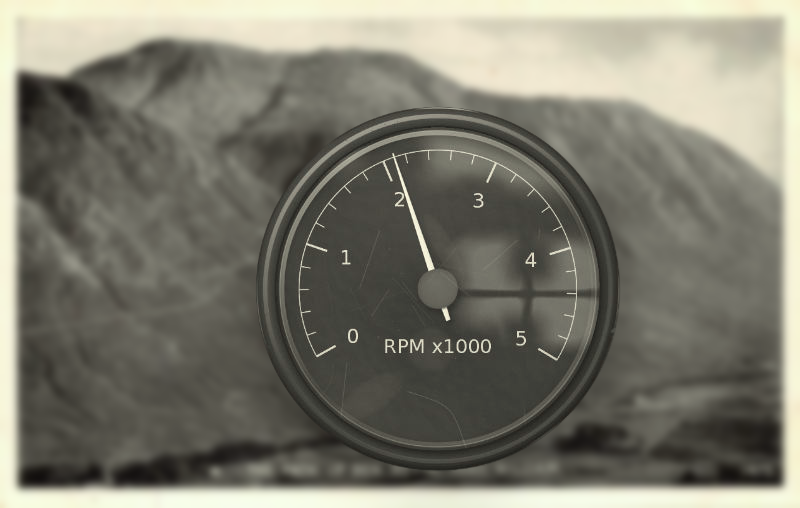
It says 2100
